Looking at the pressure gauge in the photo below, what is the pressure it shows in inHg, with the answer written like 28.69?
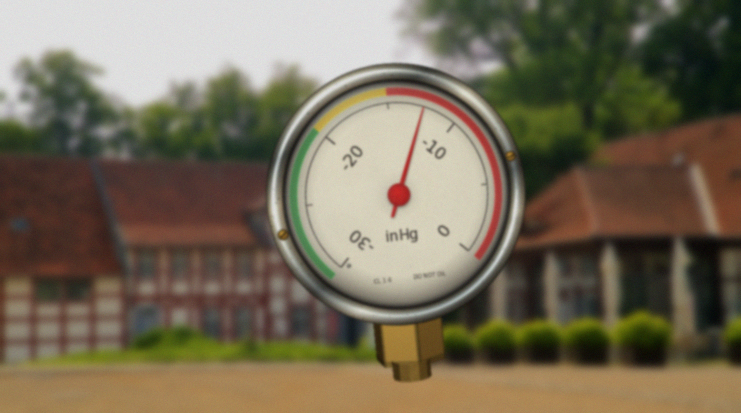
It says -12.5
